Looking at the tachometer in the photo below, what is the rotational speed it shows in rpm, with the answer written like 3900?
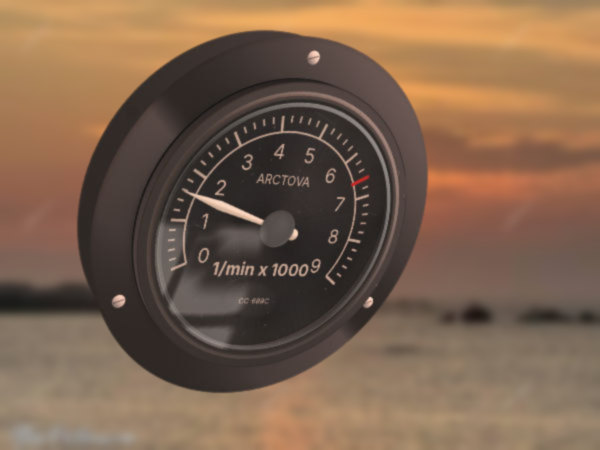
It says 1600
